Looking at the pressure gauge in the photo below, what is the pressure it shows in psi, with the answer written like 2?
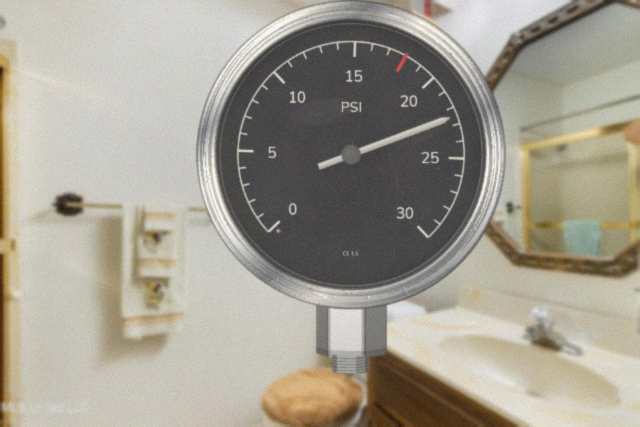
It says 22.5
